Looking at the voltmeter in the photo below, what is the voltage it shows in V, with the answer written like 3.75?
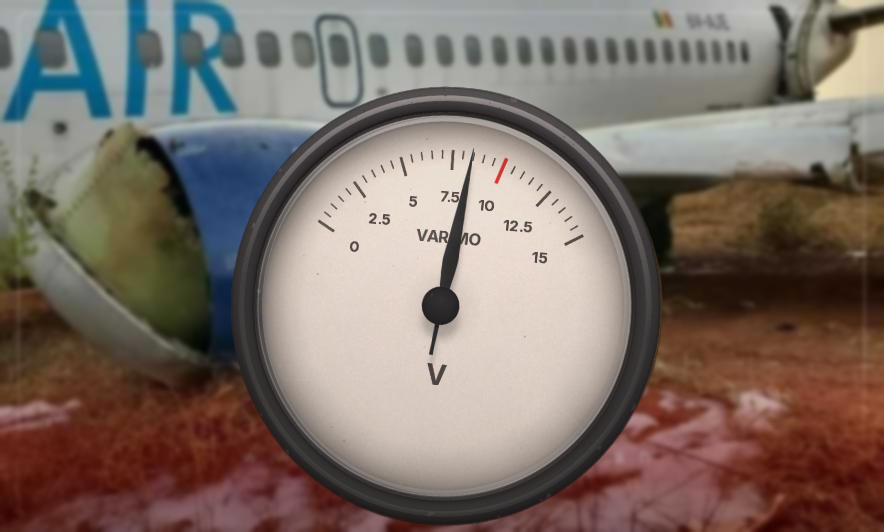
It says 8.5
